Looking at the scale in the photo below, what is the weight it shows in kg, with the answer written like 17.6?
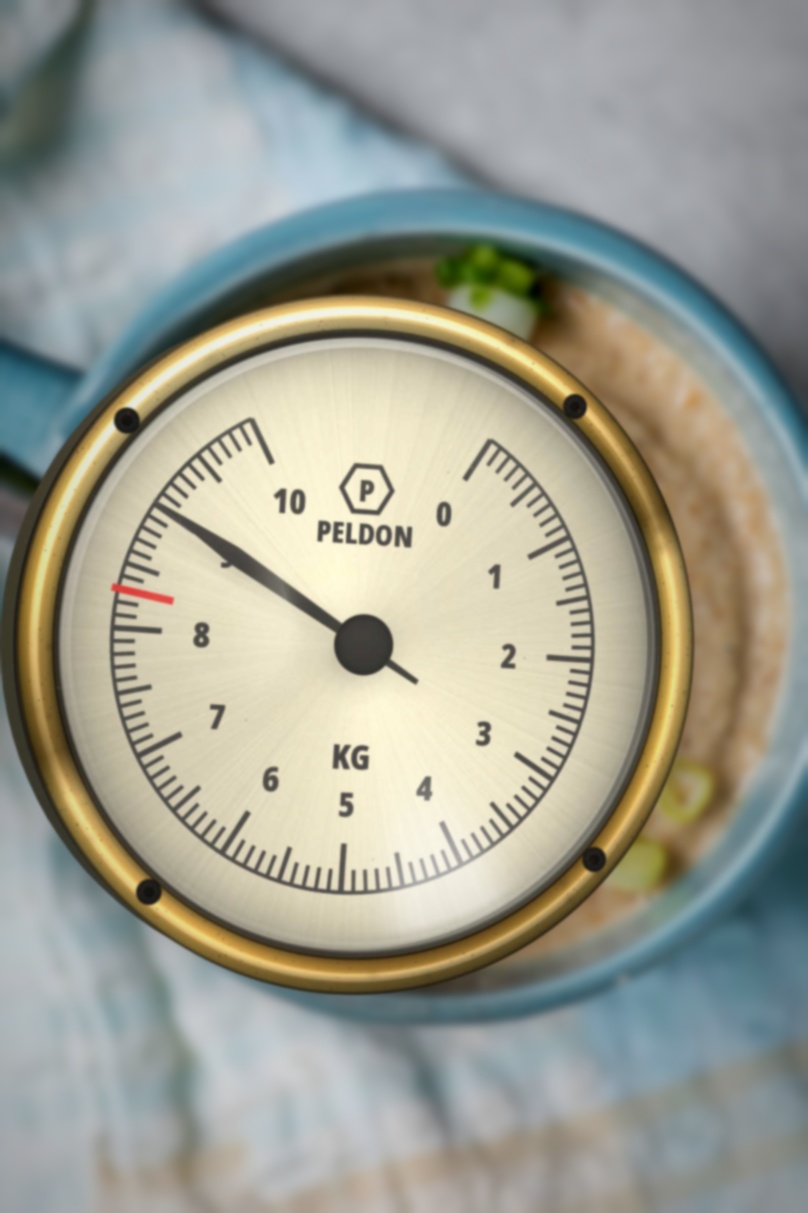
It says 9
